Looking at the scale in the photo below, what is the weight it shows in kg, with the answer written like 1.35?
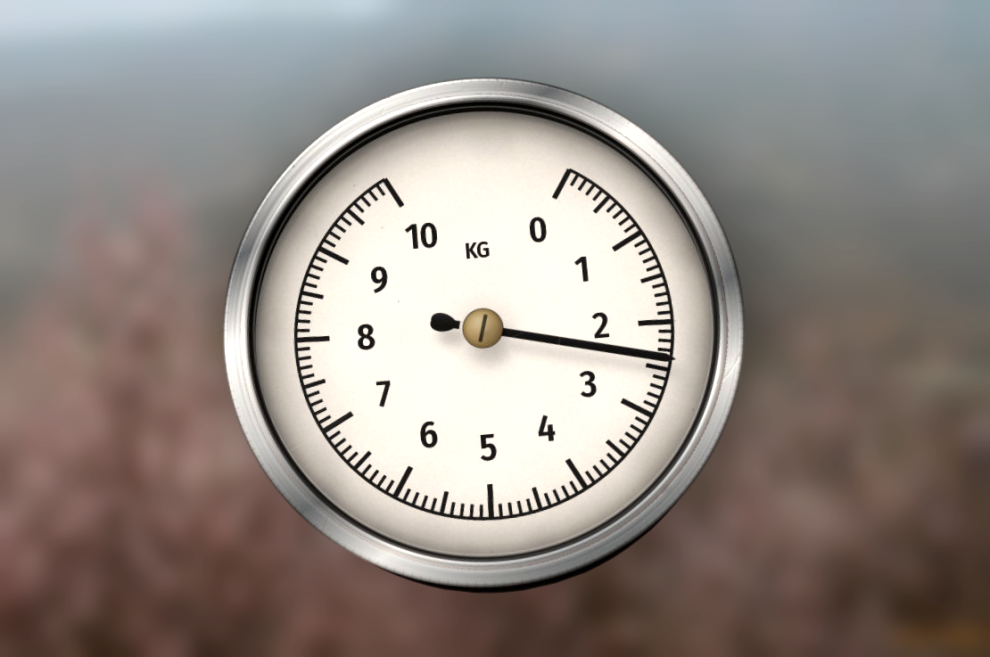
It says 2.4
